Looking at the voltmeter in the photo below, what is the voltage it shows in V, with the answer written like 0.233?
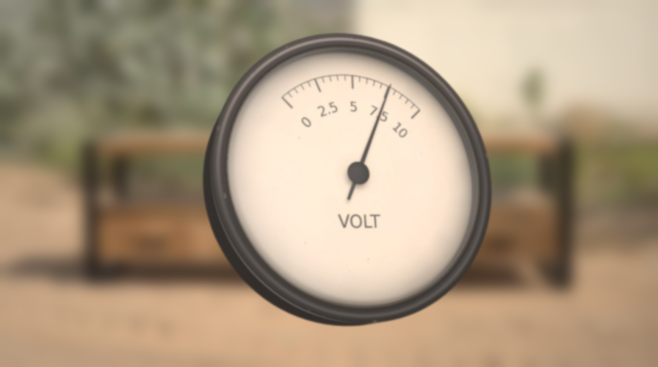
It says 7.5
